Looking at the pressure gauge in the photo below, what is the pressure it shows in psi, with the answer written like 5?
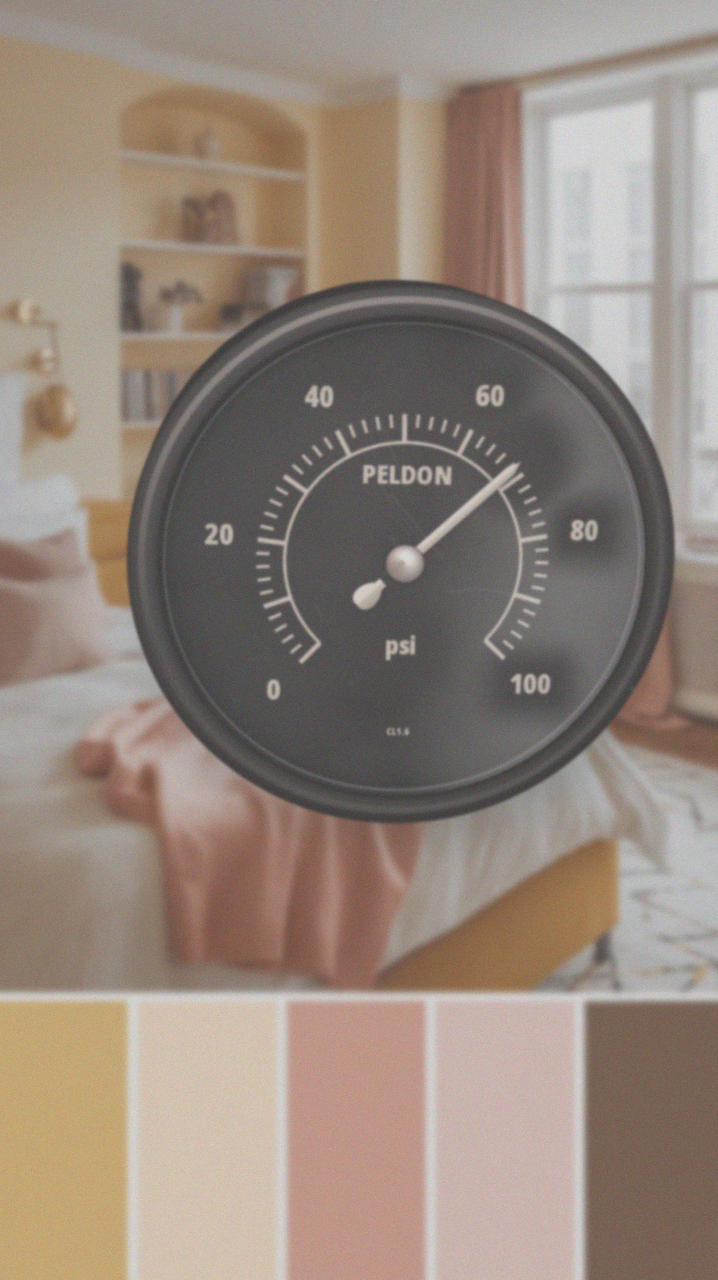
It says 68
